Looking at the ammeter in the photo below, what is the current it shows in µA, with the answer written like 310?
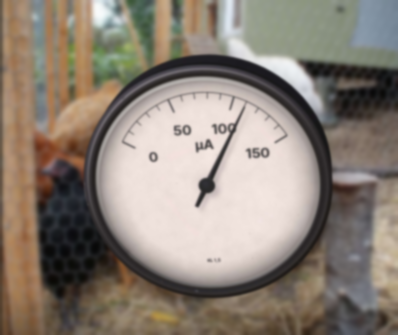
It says 110
